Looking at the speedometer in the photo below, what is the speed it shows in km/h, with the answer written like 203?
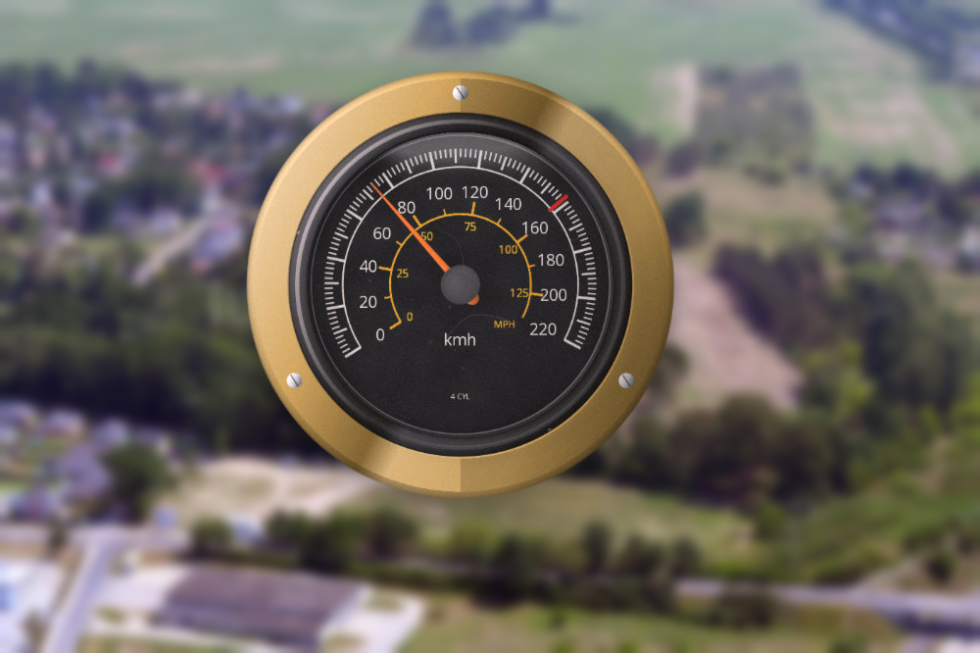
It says 74
